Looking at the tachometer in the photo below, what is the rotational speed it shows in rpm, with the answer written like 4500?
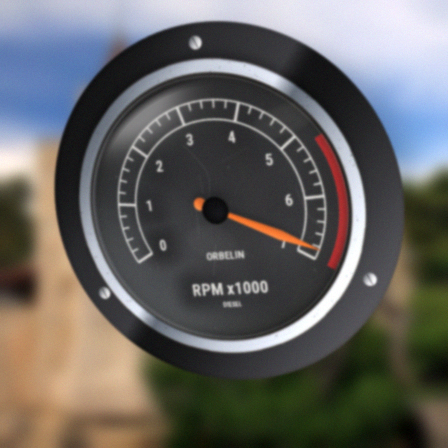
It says 6800
